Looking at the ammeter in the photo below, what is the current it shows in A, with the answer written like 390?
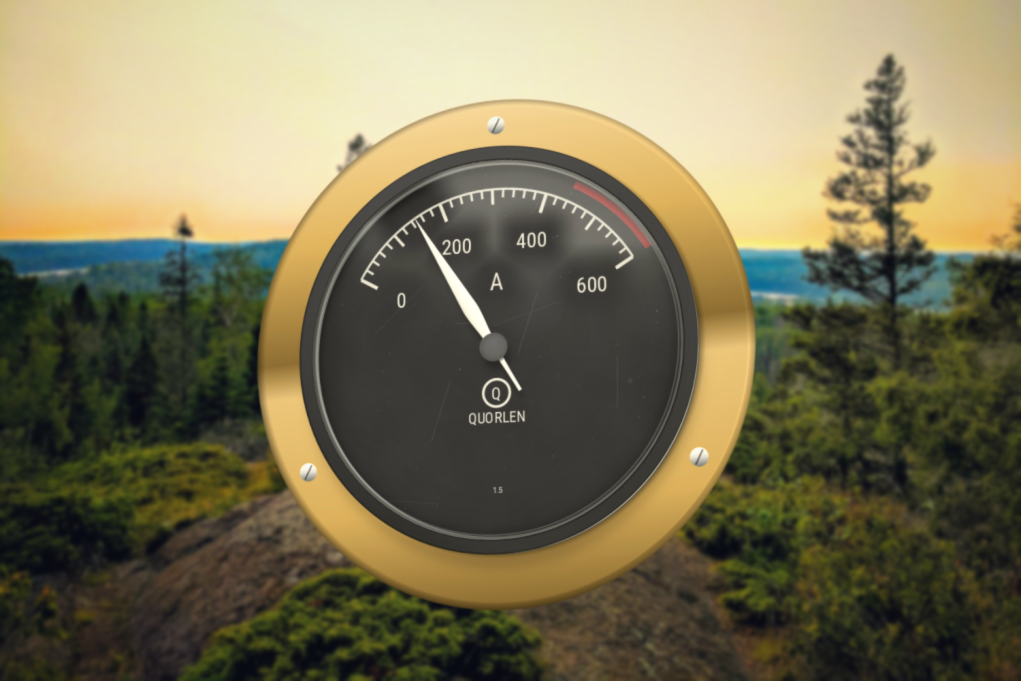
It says 150
